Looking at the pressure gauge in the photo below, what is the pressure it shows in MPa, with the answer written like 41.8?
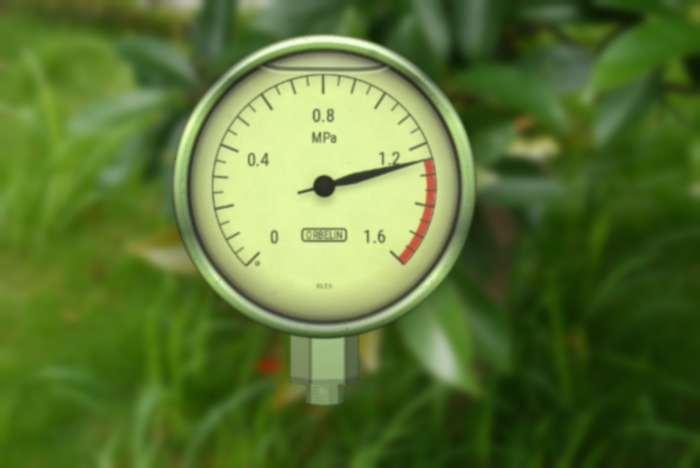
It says 1.25
